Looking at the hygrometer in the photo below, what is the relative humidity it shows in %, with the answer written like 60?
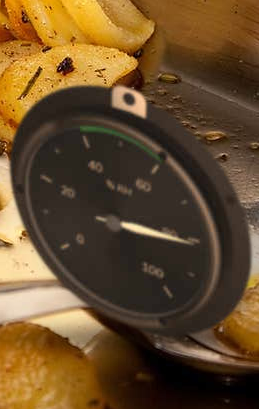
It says 80
